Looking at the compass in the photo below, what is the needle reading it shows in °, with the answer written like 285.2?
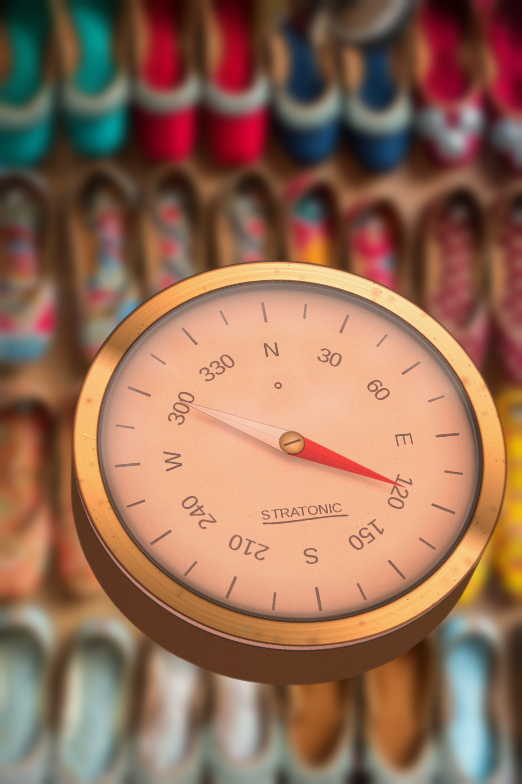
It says 120
